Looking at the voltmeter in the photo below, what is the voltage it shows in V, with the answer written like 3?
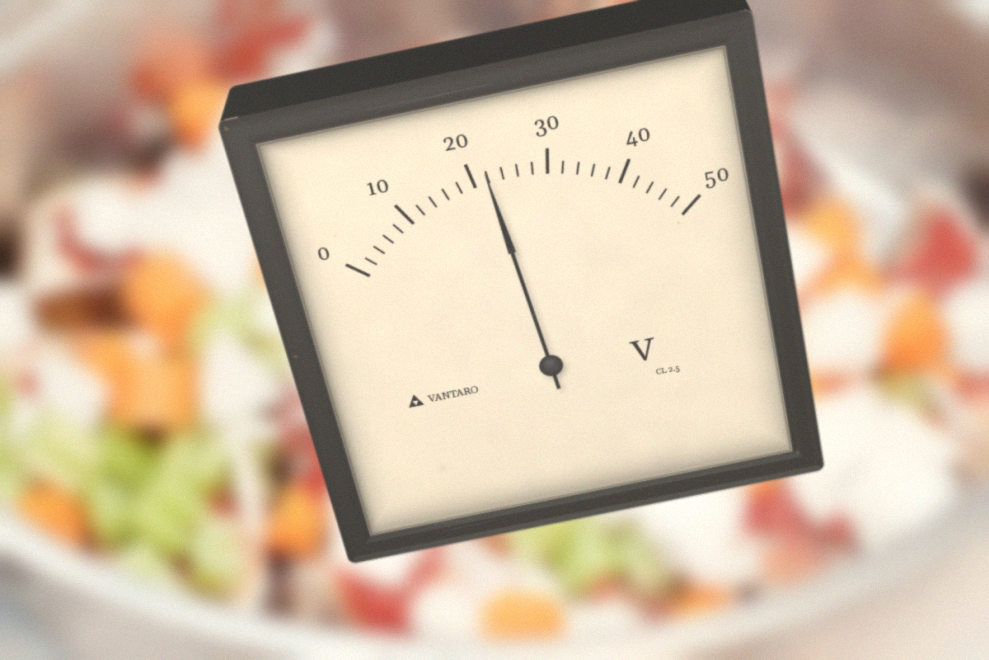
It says 22
